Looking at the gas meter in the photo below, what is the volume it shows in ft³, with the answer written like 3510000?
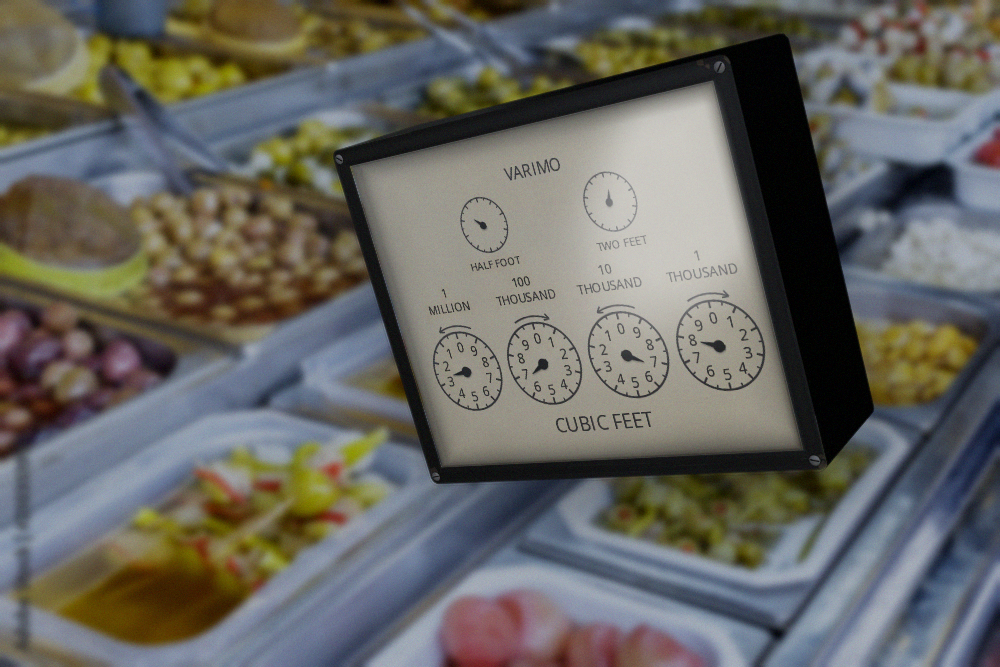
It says 266800
